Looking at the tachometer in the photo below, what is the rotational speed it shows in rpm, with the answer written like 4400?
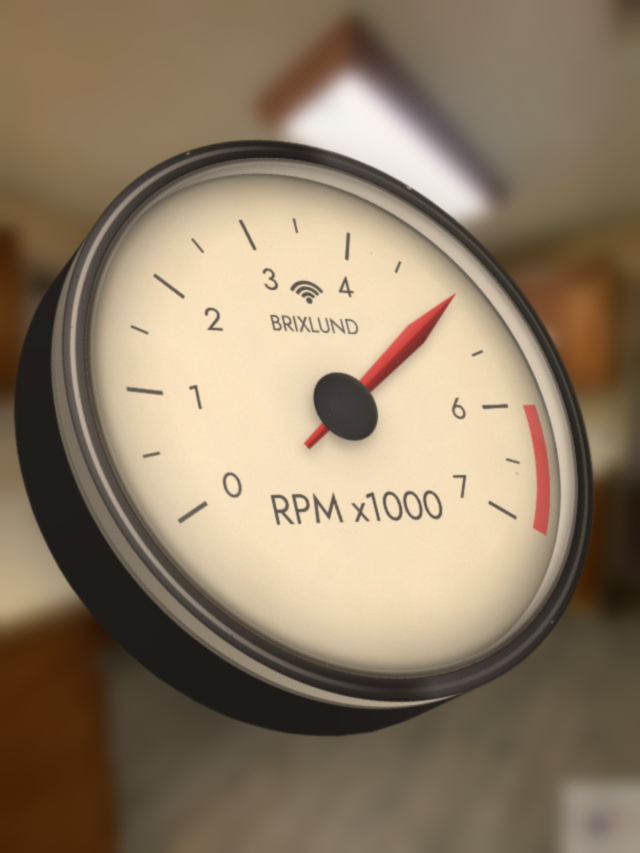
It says 5000
